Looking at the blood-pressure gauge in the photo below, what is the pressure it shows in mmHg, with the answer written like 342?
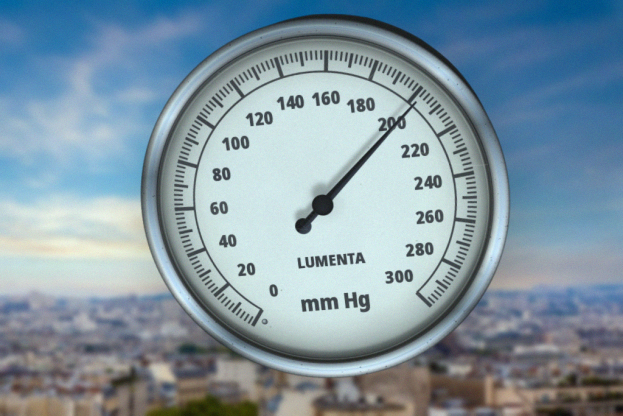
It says 202
